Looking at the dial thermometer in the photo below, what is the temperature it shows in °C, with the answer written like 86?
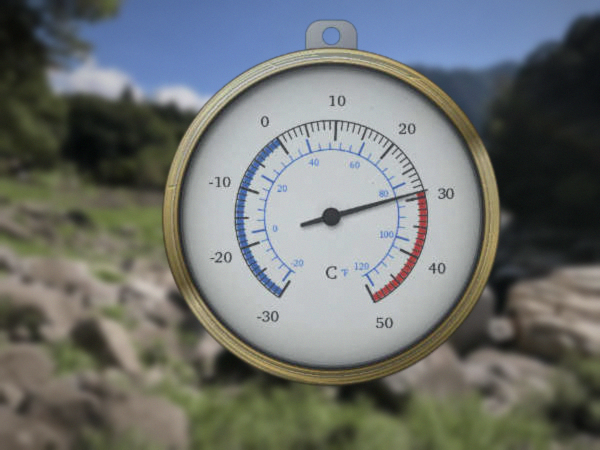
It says 29
